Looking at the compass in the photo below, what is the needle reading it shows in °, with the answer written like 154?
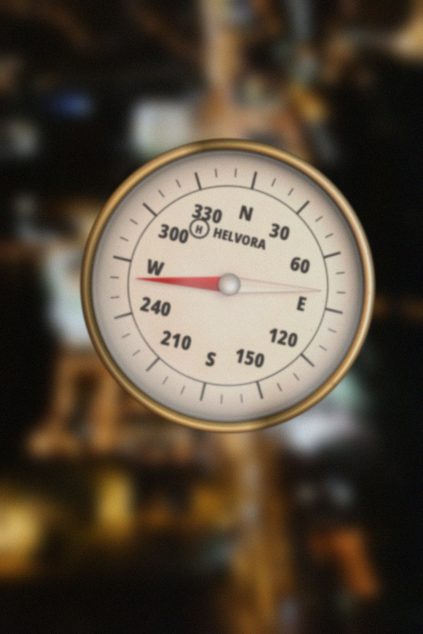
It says 260
